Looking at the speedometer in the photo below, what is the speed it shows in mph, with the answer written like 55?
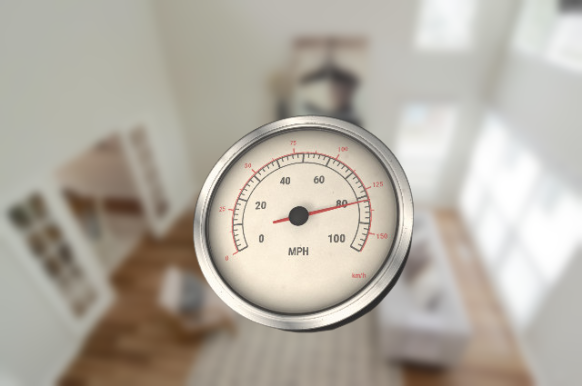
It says 82
